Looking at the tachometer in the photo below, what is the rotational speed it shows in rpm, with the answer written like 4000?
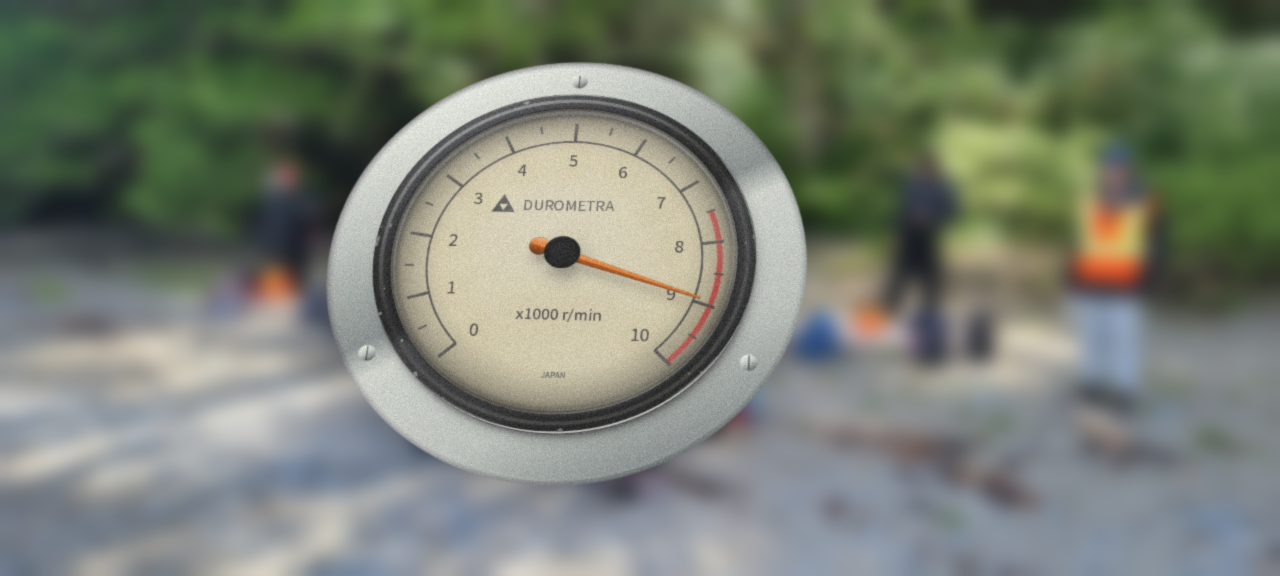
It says 9000
